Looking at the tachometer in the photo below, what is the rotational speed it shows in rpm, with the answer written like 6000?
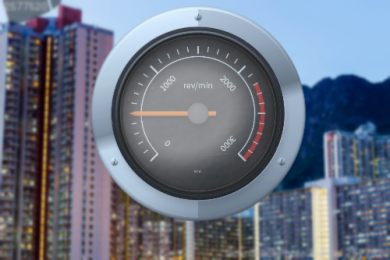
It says 500
